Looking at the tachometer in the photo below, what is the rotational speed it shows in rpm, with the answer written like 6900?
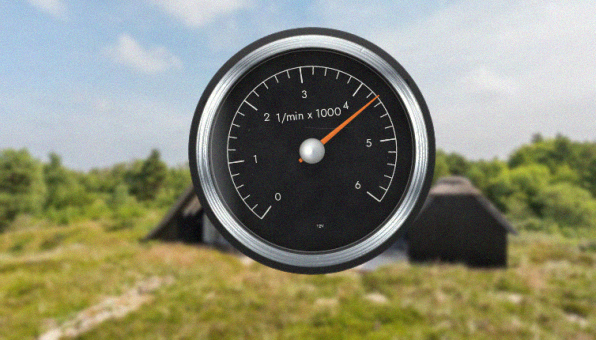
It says 4300
